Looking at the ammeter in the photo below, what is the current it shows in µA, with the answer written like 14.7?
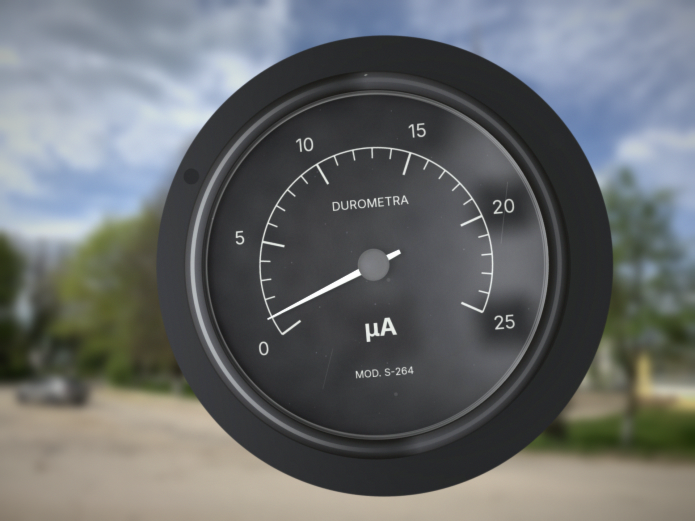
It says 1
